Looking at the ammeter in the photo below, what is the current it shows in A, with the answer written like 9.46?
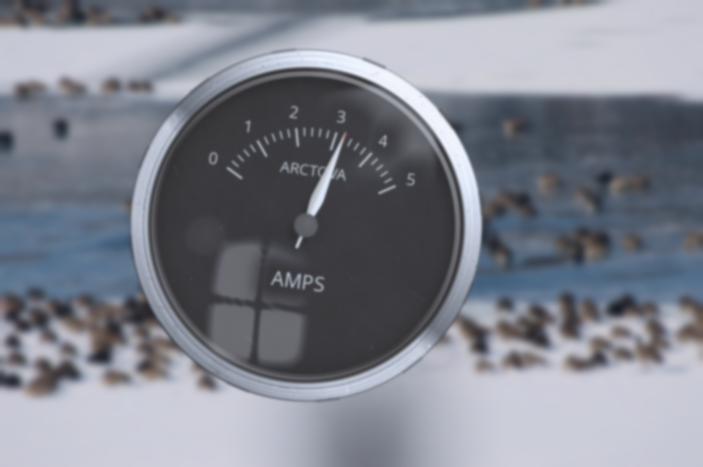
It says 3.2
